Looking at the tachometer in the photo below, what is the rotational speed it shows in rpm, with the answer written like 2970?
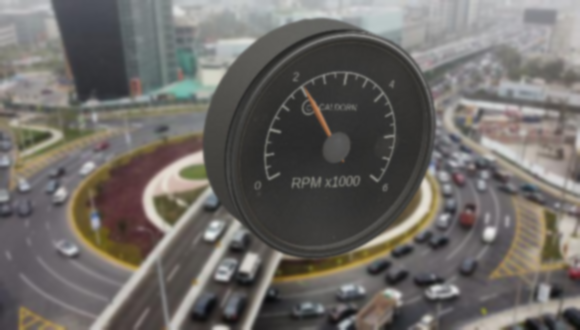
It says 2000
